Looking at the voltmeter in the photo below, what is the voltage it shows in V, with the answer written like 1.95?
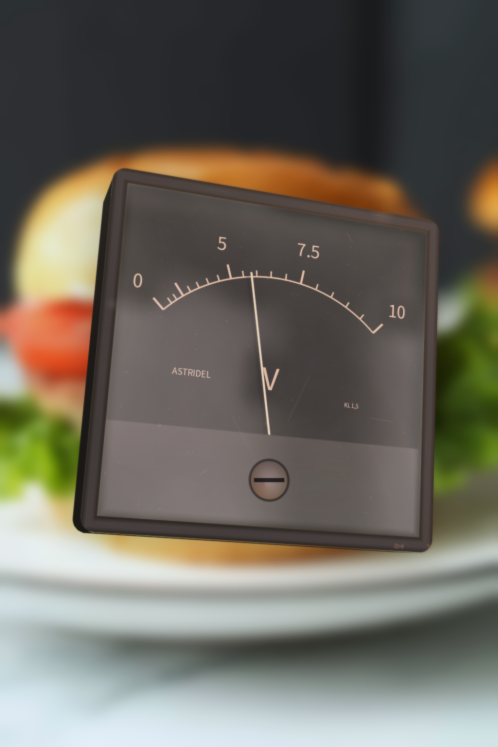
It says 5.75
